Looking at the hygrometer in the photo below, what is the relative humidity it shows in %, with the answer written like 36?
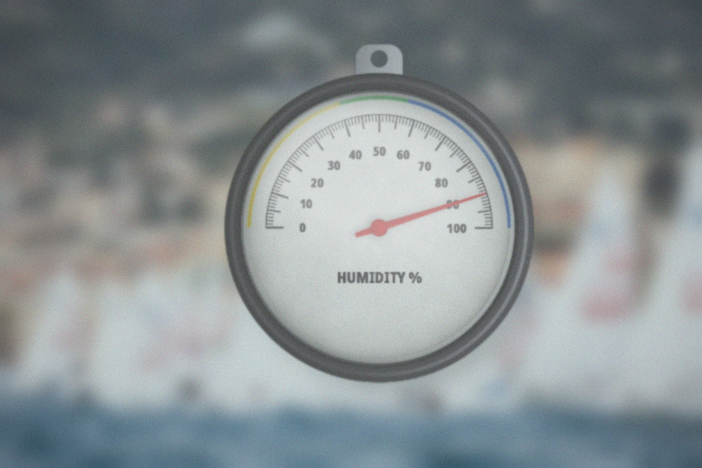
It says 90
